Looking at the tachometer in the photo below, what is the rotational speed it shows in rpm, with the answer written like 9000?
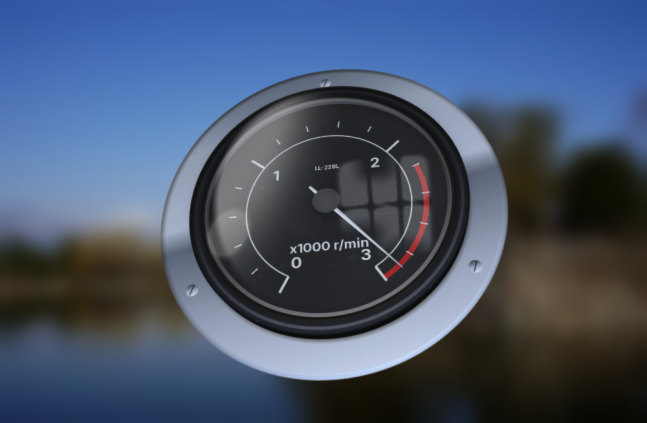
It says 2900
